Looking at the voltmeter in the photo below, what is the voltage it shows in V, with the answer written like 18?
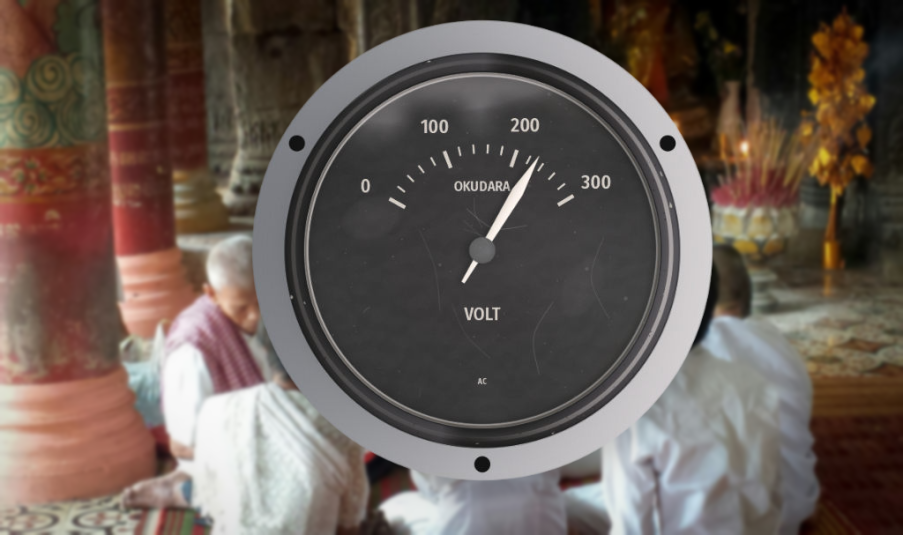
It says 230
